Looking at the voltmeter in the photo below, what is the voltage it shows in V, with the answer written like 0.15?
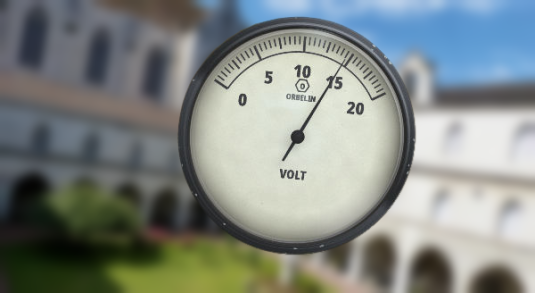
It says 14.5
